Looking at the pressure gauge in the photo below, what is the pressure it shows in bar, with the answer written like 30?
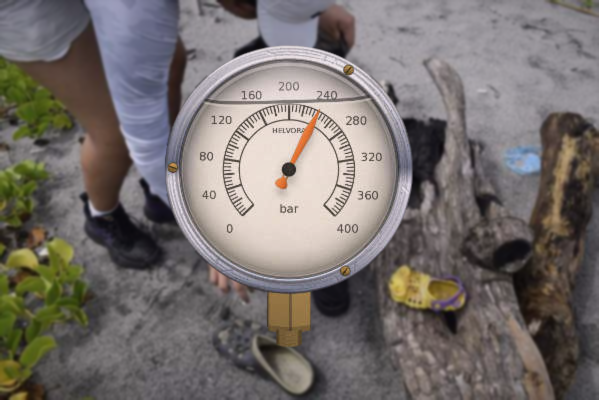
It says 240
